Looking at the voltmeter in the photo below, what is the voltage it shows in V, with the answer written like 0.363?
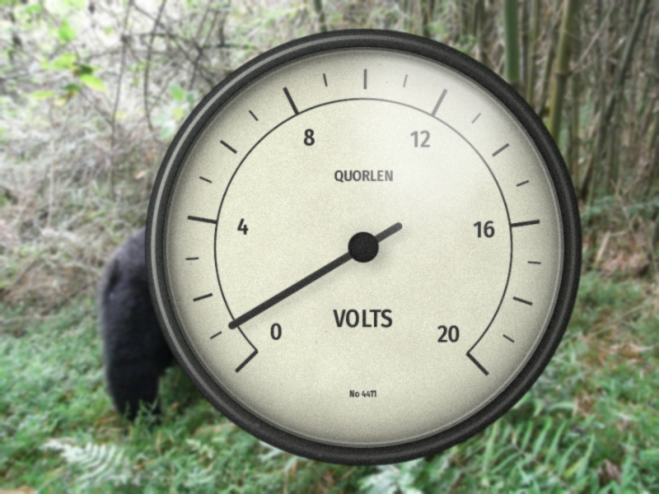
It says 1
